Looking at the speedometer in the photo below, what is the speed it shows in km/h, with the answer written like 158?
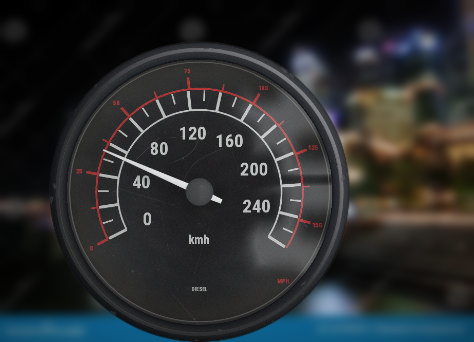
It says 55
